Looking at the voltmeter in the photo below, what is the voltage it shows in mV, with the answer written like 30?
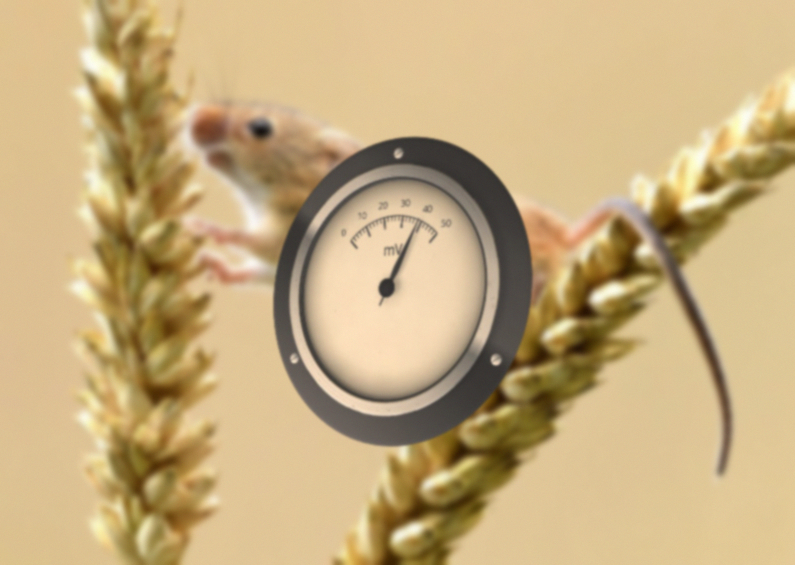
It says 40
